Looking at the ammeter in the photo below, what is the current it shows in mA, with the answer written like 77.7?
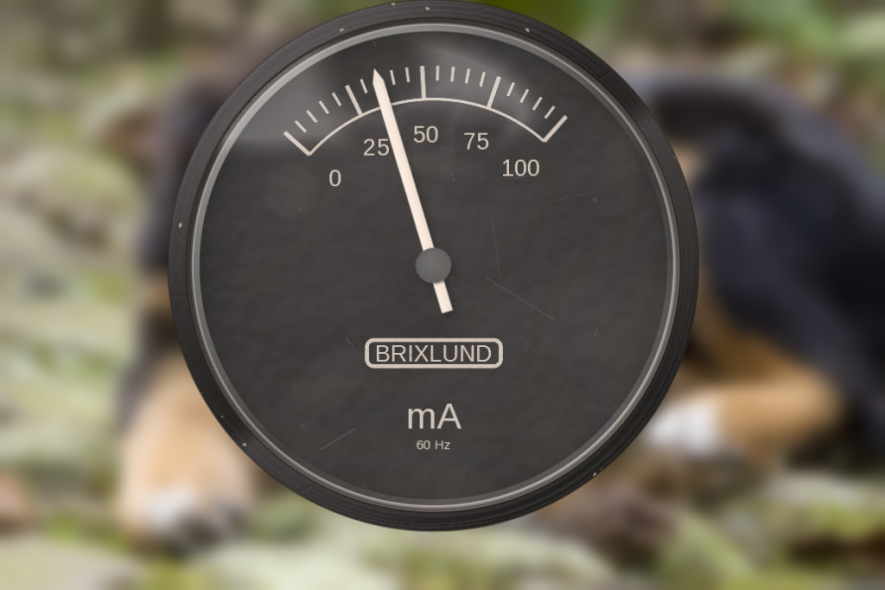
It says 35
